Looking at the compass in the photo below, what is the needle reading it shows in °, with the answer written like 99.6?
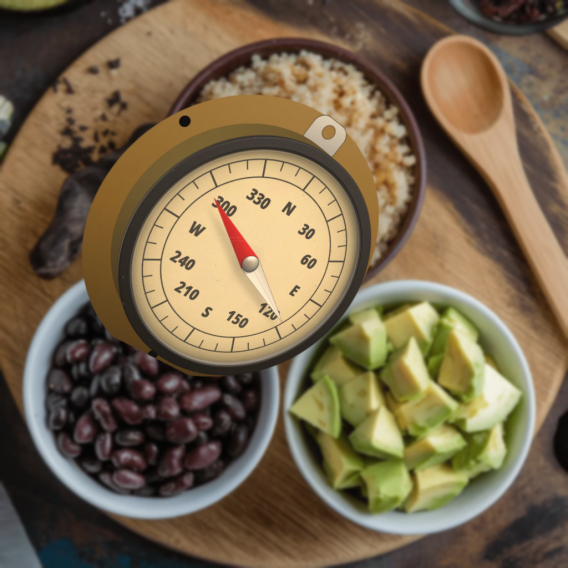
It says 295
